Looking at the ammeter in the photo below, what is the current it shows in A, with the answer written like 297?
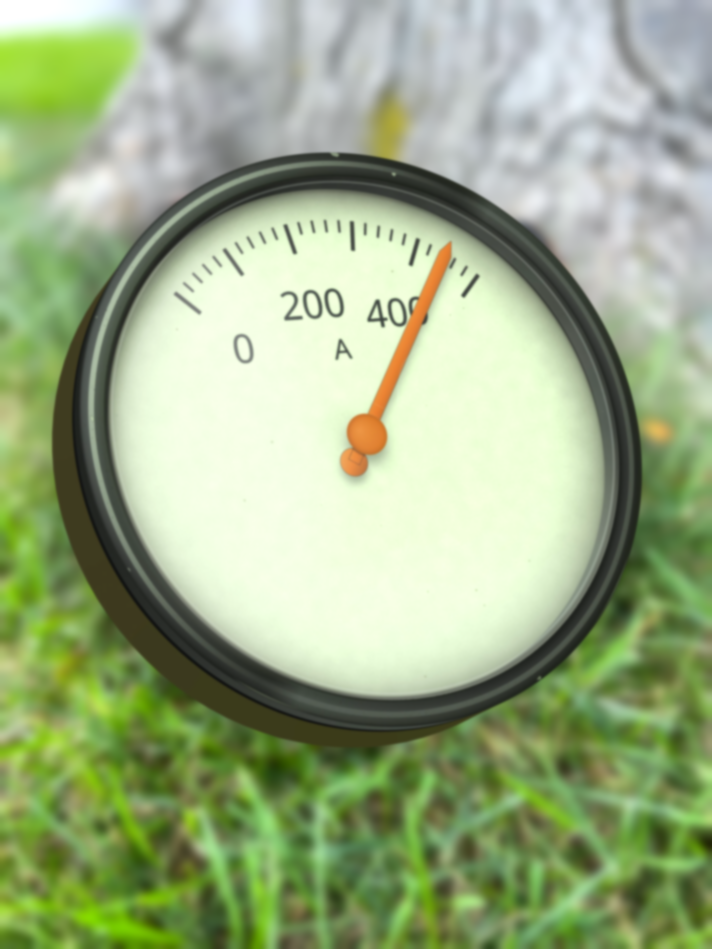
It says 440
